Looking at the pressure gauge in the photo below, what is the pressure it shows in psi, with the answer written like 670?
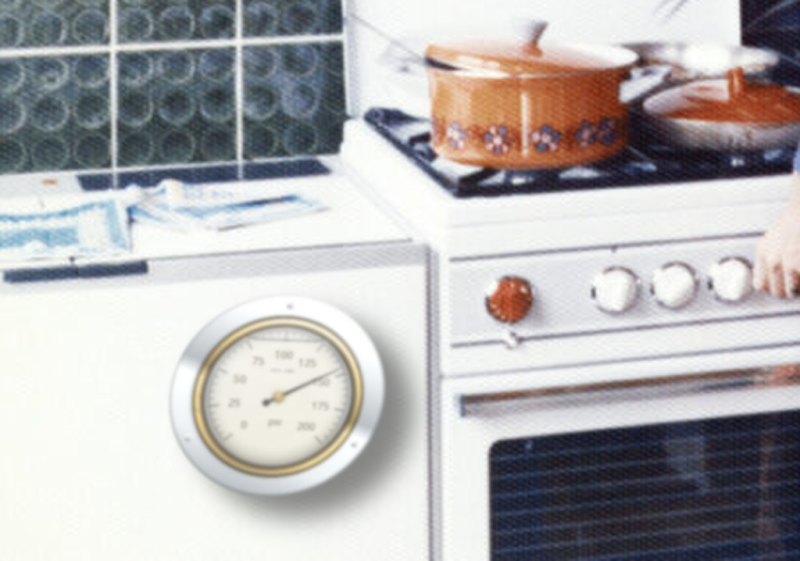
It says 145
